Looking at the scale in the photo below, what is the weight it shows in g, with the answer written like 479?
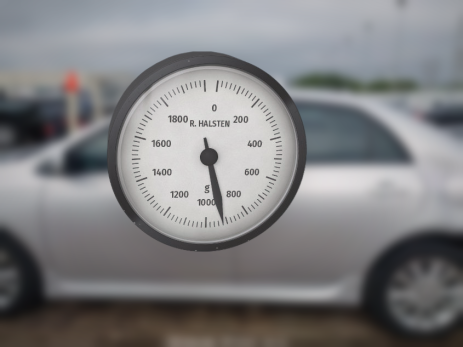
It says 920
